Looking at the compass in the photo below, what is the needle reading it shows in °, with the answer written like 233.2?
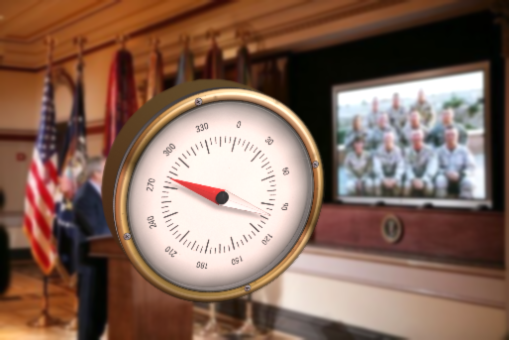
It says 280
